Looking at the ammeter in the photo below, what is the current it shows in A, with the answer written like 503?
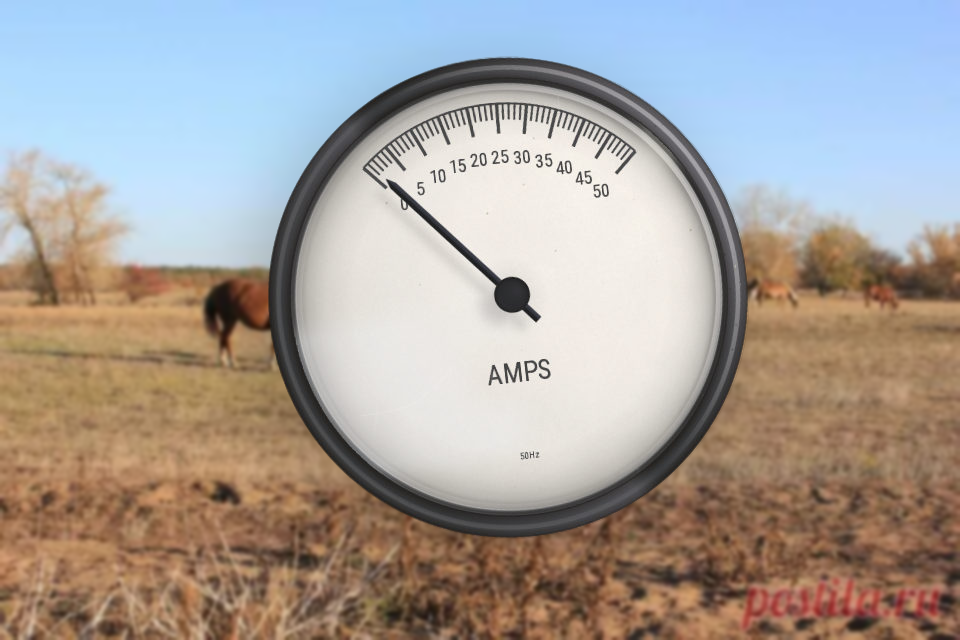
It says 1
